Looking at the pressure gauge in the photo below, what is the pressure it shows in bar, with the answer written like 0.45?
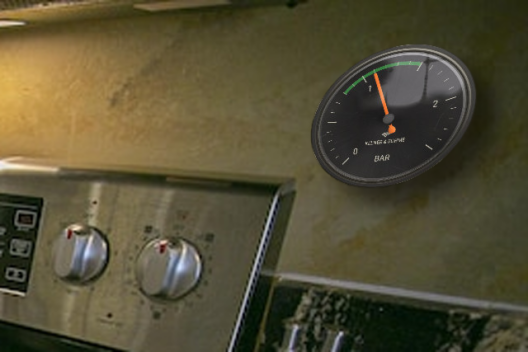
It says 1.1
